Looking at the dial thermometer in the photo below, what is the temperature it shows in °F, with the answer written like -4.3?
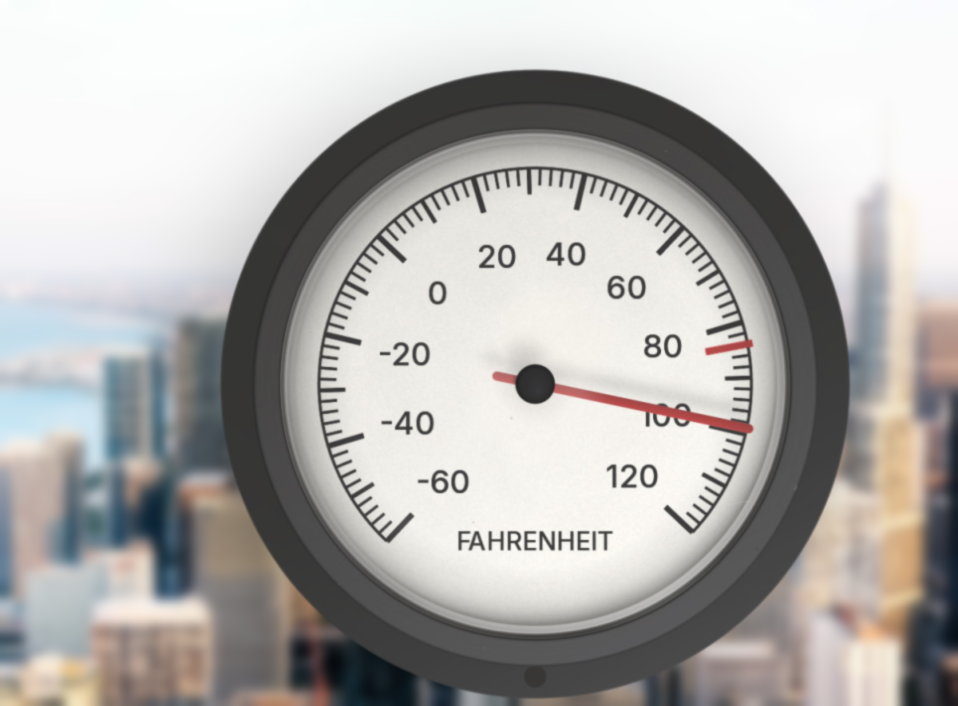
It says 99
